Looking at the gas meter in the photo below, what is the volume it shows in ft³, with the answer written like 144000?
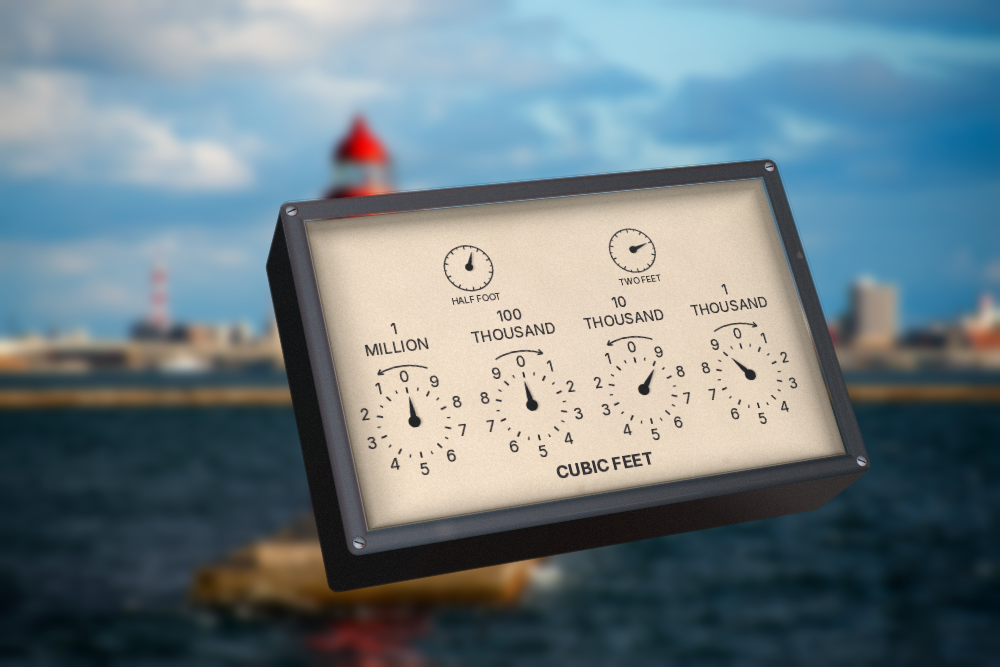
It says 998900
